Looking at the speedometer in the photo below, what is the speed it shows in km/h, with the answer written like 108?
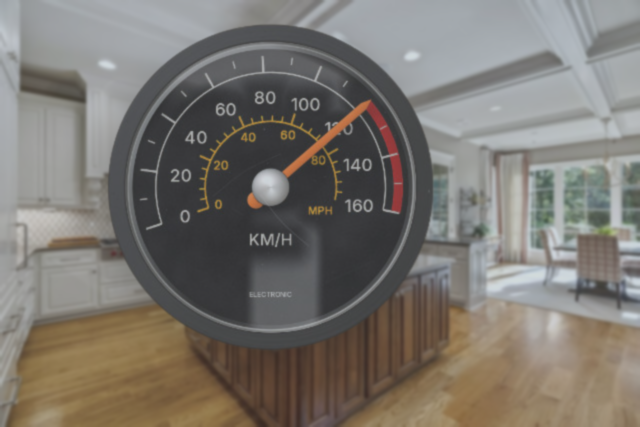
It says 120
